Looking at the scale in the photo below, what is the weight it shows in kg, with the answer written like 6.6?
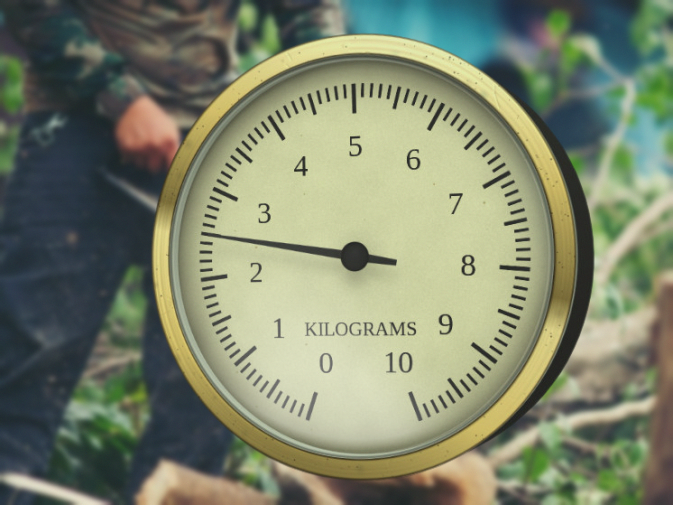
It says 2.5
